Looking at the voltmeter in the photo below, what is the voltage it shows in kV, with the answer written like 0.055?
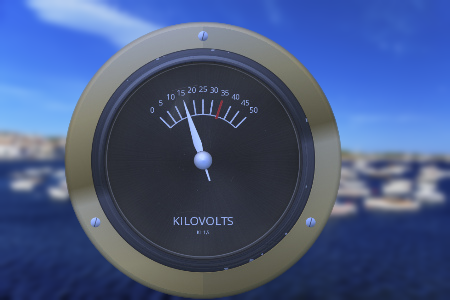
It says 15
